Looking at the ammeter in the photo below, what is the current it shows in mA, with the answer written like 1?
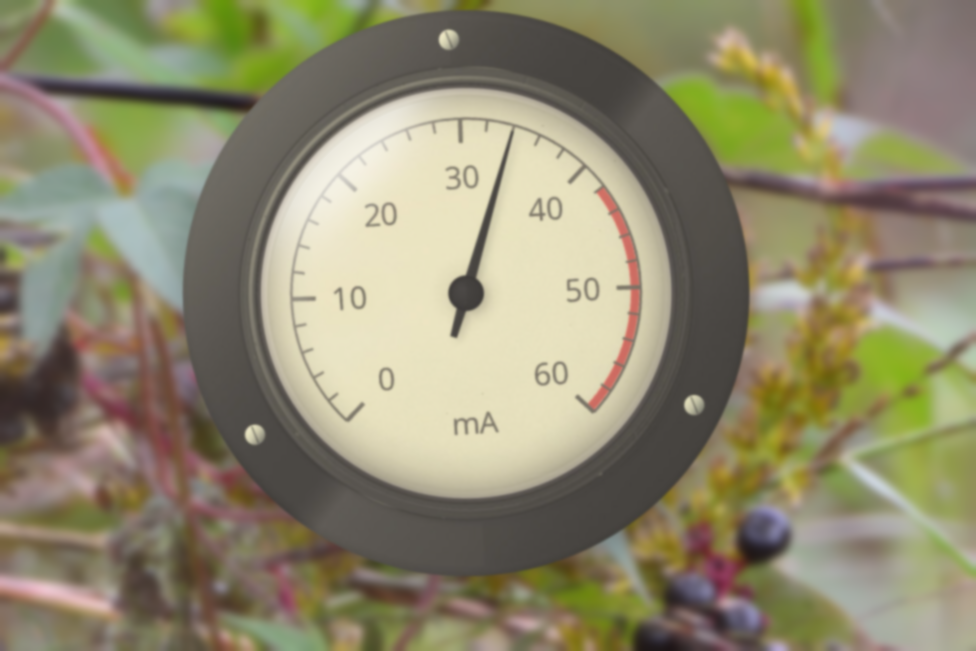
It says 34
